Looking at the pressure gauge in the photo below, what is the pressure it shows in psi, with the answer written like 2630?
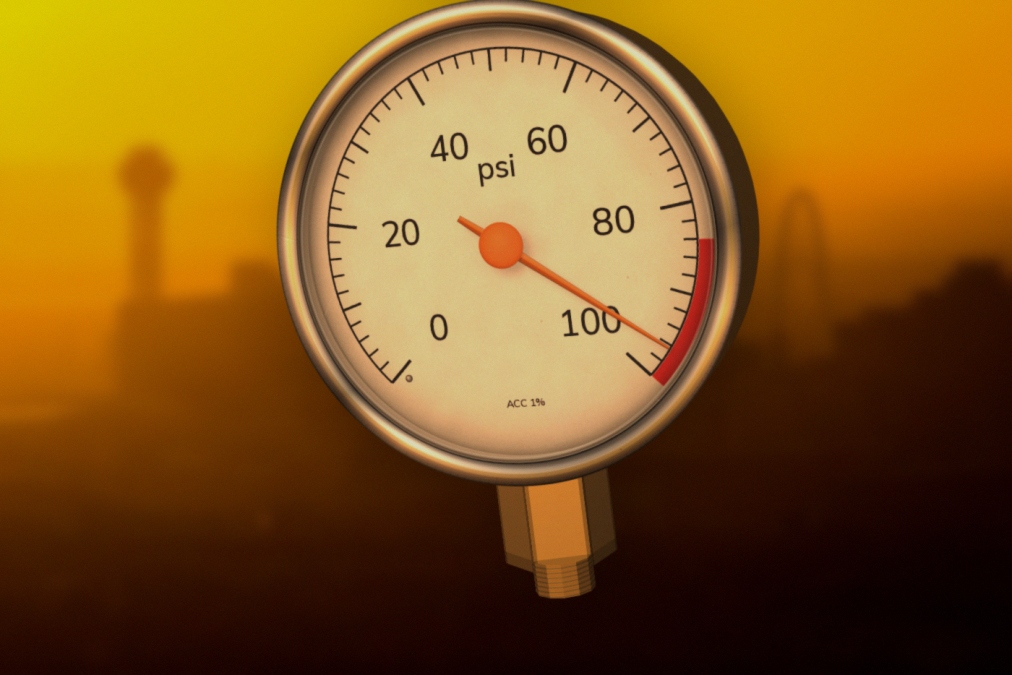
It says 96
